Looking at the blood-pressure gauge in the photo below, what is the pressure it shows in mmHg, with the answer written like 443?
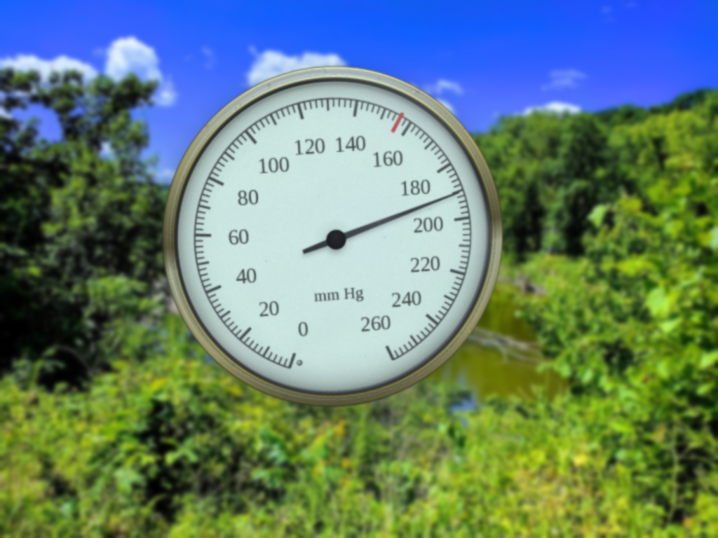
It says 190
